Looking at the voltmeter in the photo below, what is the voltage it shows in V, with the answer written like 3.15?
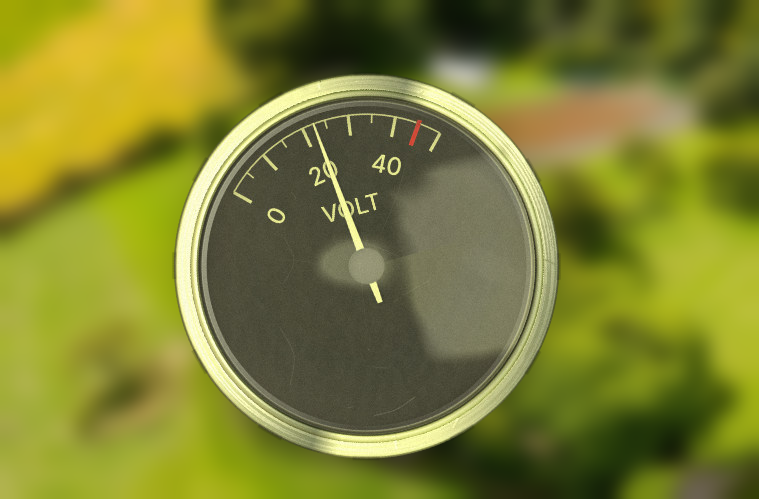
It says 22.5
